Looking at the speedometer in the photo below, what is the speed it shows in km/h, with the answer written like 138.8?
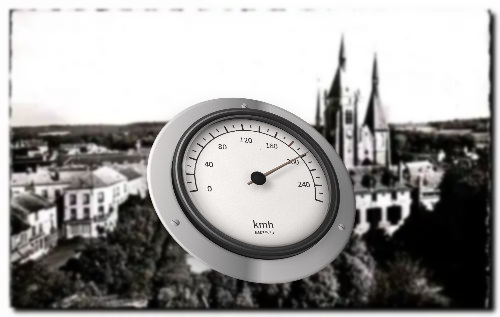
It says 200
